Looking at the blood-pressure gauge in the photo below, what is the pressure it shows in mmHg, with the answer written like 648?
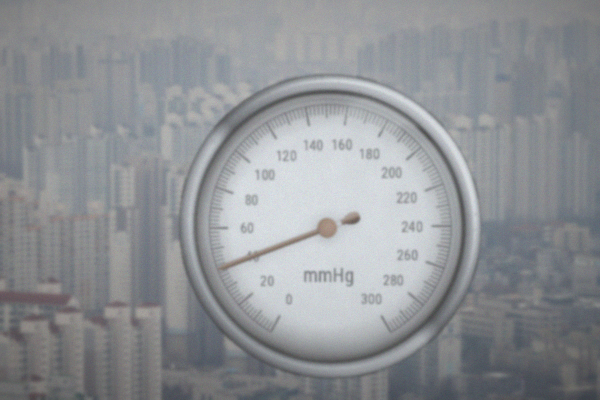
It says 40
